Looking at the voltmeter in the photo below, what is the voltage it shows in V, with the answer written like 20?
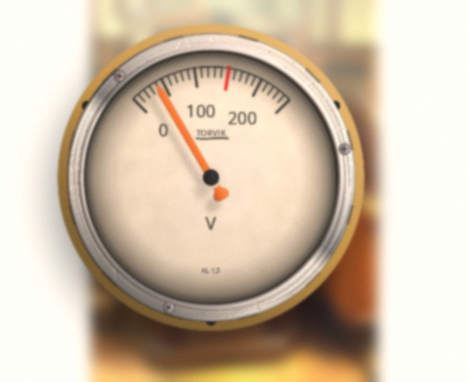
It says 40
